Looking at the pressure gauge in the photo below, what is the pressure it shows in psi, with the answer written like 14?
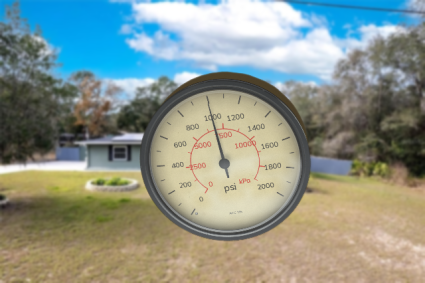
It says 1000
